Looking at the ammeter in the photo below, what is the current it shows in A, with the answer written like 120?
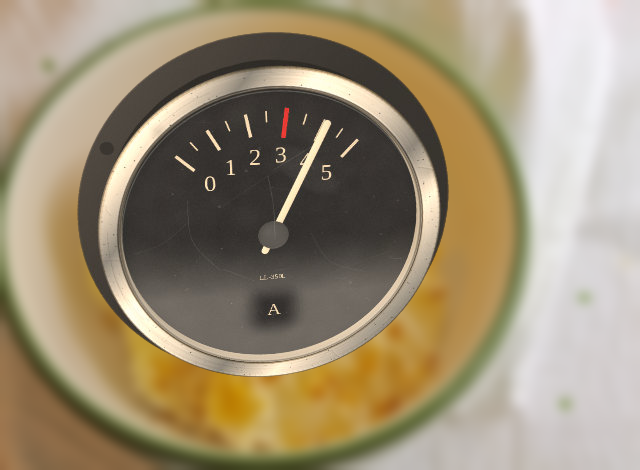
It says 4
